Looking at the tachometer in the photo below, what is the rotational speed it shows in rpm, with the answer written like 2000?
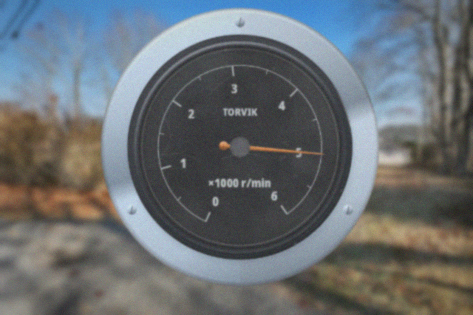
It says 5000
